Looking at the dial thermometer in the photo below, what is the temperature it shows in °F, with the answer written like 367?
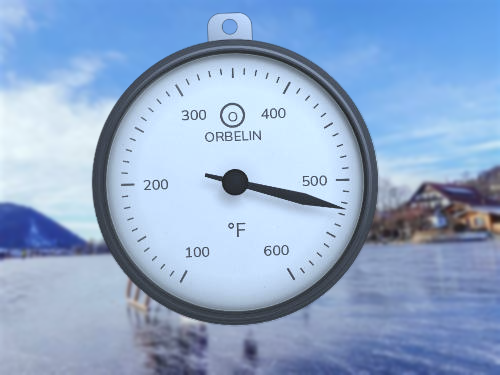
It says 525
